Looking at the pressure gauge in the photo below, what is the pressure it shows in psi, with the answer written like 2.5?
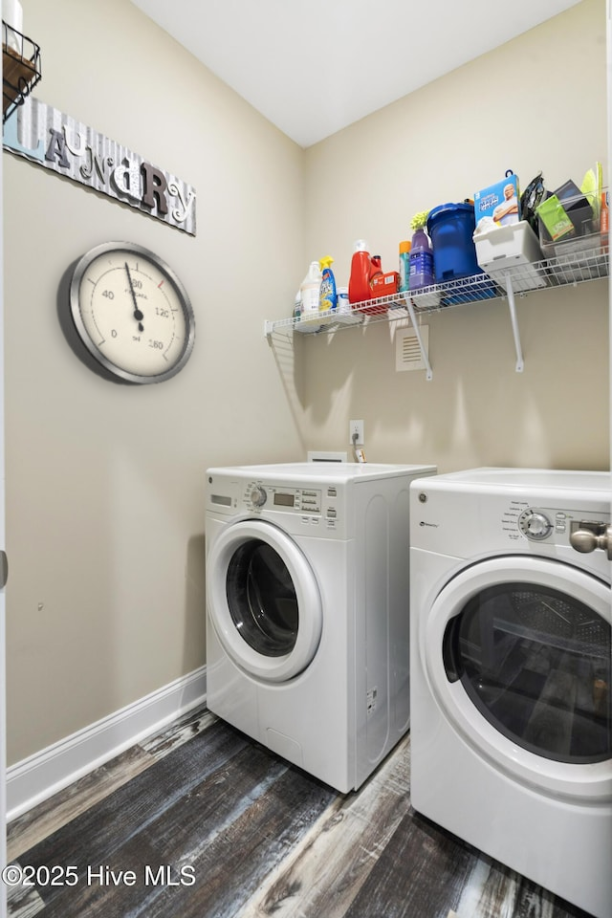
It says 70
